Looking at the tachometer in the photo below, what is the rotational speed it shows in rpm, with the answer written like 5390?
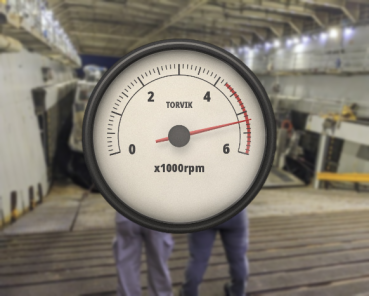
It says 5200
